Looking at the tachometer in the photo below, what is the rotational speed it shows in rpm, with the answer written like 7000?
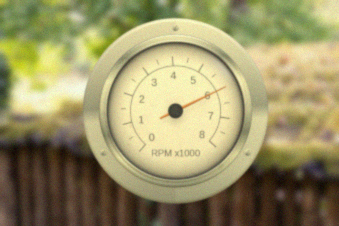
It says 6000
